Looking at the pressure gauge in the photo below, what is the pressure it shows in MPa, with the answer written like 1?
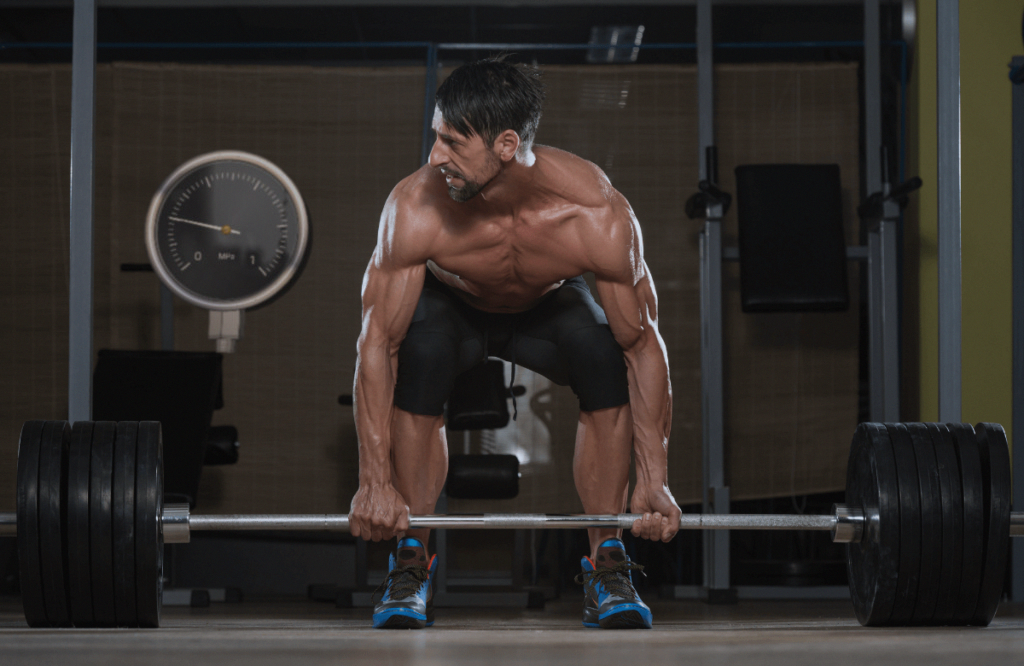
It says 0.2
